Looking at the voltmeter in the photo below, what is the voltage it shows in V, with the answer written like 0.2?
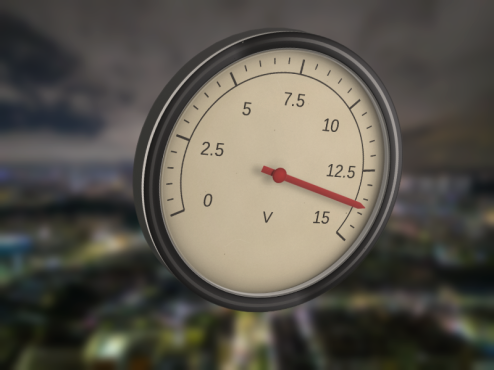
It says 13.75
